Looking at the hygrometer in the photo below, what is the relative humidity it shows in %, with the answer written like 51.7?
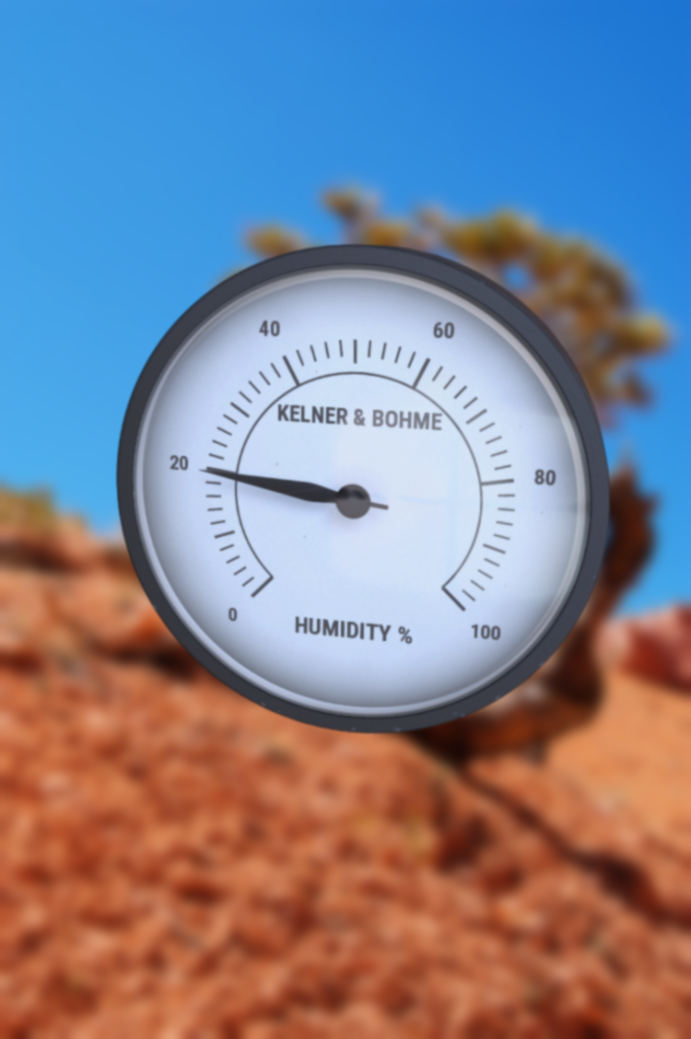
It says 20
